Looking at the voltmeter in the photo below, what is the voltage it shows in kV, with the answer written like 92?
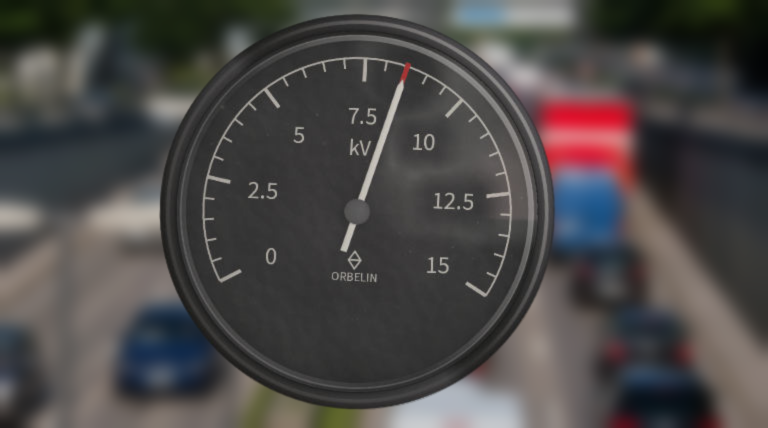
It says 8.5
